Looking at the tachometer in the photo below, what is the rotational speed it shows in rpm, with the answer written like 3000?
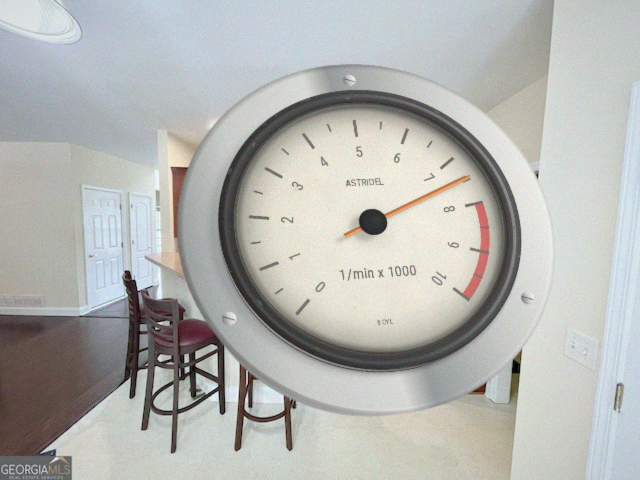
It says 7500
